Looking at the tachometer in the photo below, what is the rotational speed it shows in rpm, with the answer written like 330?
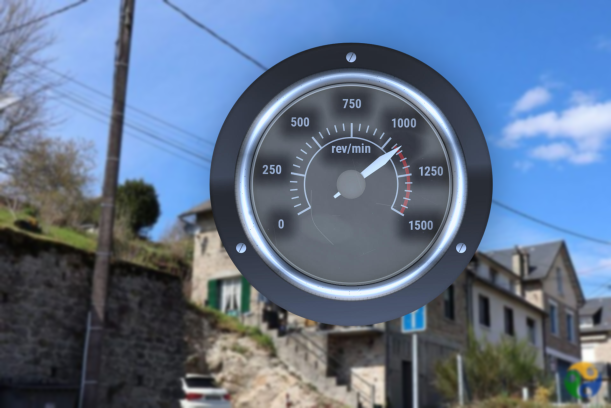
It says 1075
